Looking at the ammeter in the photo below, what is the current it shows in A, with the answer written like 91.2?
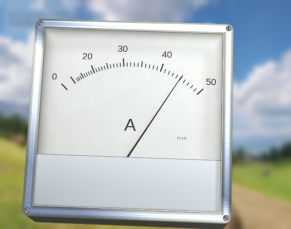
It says 45
